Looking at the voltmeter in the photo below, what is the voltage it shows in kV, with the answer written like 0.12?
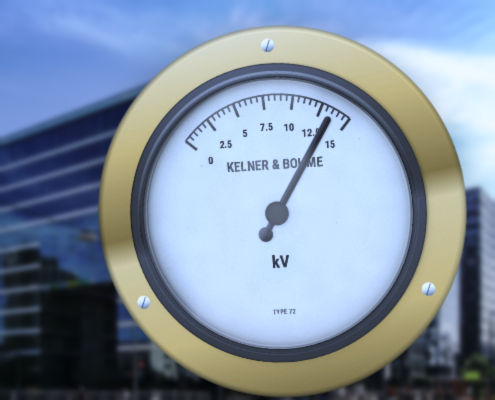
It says 13.5
